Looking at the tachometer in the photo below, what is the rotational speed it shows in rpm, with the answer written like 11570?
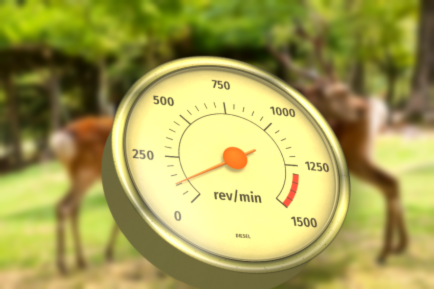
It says 100
